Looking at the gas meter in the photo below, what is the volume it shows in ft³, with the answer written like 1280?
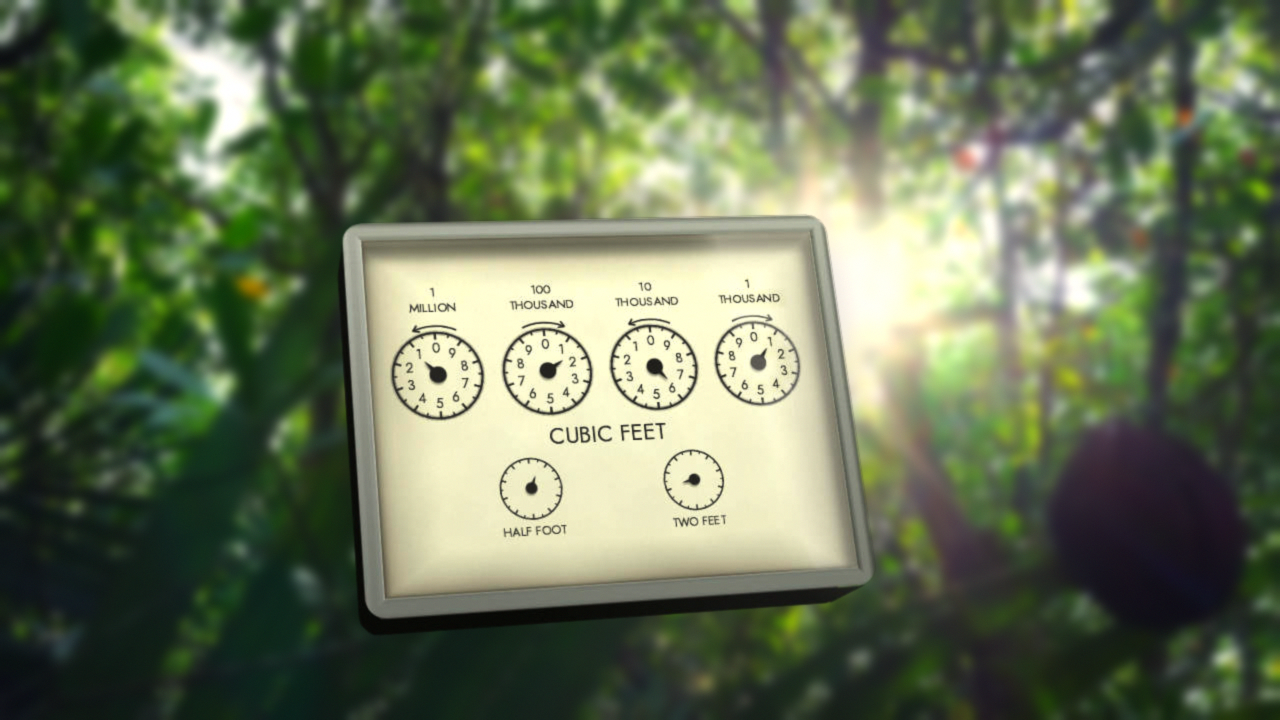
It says 116100
